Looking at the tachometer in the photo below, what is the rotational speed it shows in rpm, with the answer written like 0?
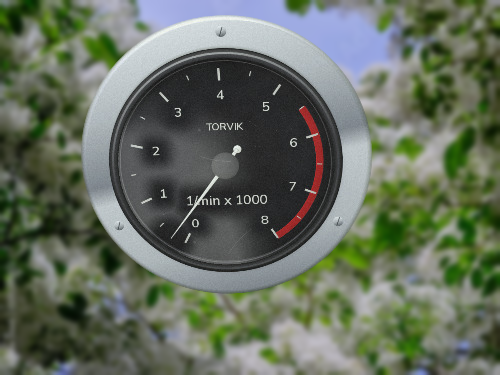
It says 250
